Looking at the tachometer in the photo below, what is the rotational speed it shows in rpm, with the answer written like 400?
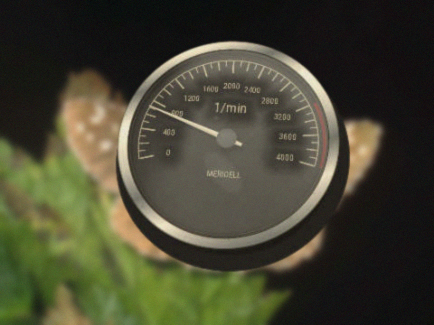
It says 700
